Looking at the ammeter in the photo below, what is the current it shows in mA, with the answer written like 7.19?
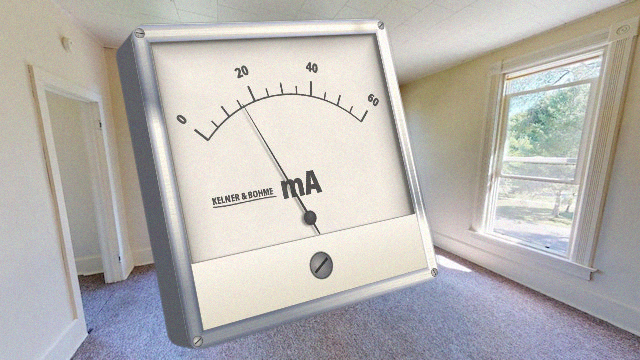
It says 15
